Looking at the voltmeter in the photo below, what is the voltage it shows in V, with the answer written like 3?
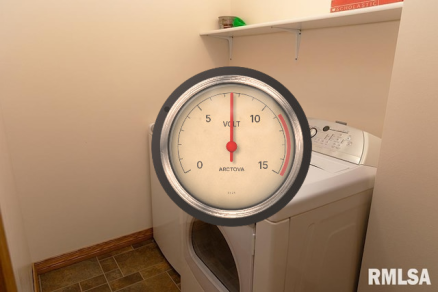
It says 7.5
